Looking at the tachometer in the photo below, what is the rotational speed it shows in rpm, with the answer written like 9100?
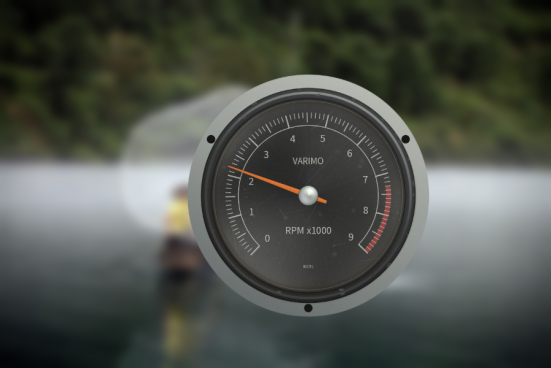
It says 2200
